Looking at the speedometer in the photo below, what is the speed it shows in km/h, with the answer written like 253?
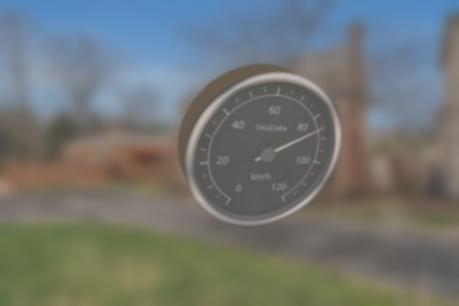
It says 85
